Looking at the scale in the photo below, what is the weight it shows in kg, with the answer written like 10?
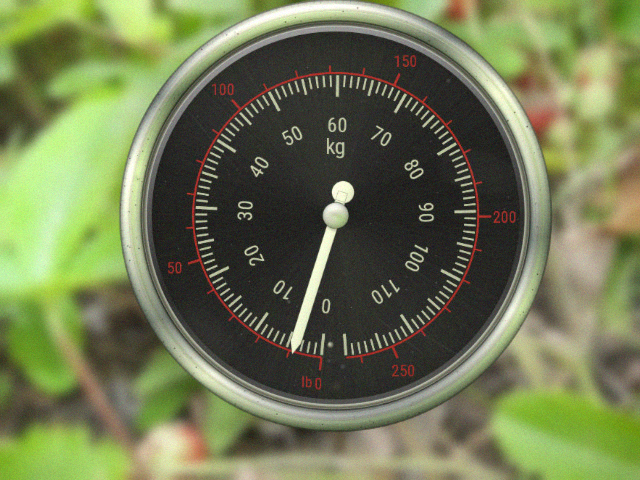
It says 4
